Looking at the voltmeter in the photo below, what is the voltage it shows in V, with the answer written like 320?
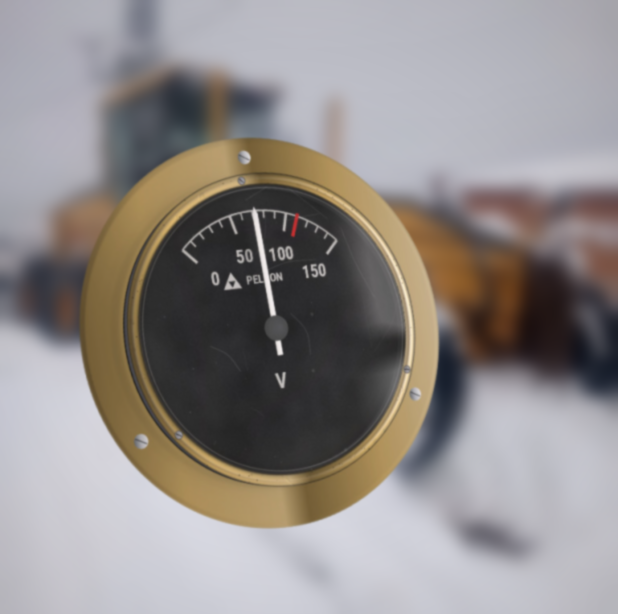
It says 70
